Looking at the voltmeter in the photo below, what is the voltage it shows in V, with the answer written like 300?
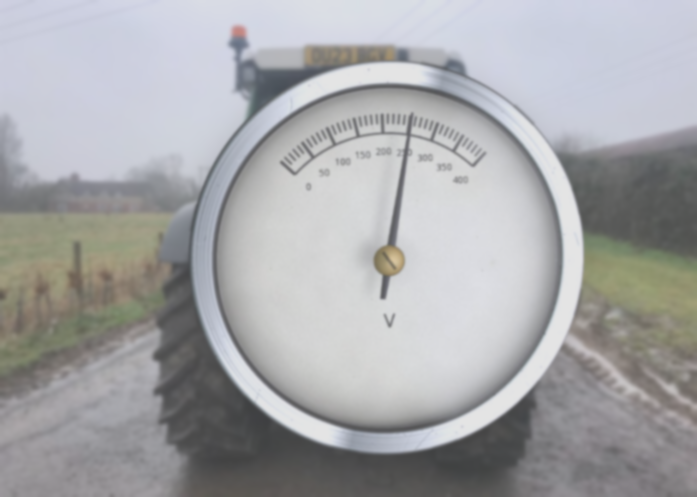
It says 250
